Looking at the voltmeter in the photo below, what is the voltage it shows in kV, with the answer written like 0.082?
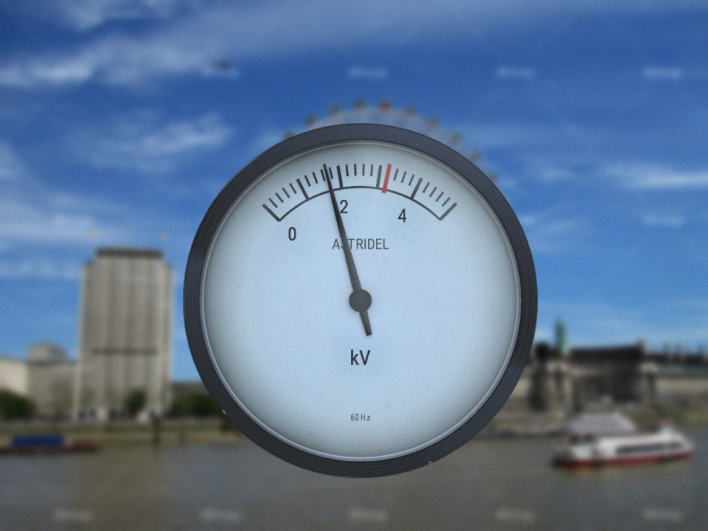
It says 1.7
